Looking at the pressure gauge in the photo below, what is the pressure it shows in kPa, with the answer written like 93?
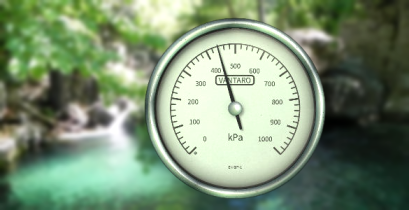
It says 440
